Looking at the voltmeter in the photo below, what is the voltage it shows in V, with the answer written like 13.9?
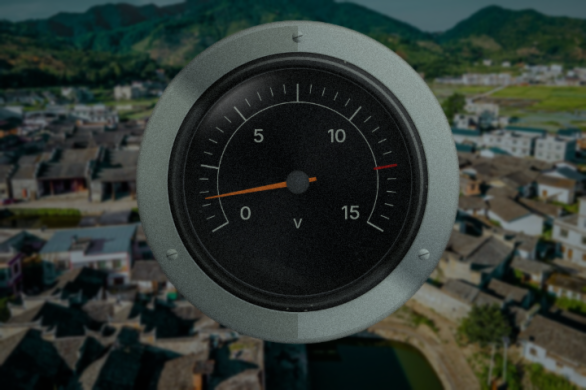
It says 1.25
